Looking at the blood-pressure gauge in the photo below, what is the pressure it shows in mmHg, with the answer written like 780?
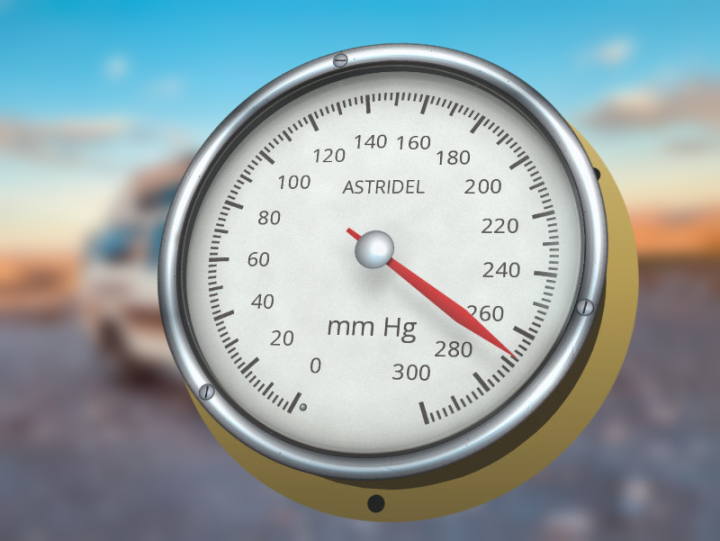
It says 268
